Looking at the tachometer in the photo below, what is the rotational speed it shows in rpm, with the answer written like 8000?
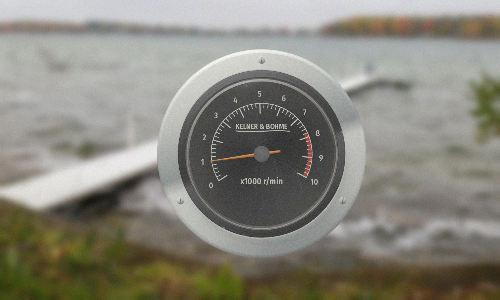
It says 1000
